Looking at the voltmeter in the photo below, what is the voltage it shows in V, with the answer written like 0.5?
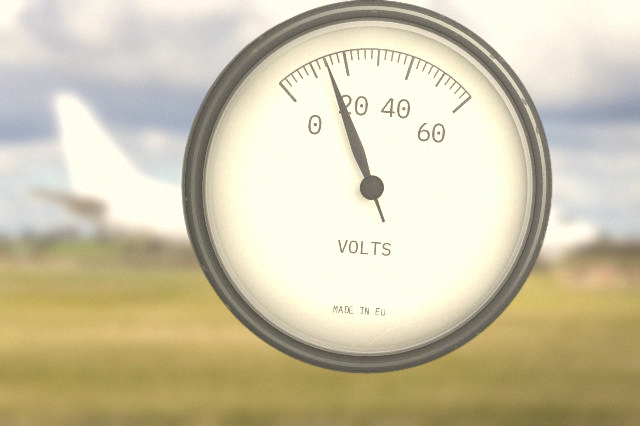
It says 14
